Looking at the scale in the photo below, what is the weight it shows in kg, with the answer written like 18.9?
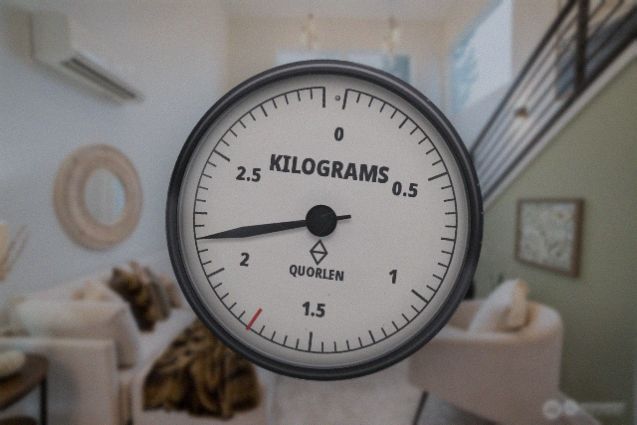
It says 2.15
